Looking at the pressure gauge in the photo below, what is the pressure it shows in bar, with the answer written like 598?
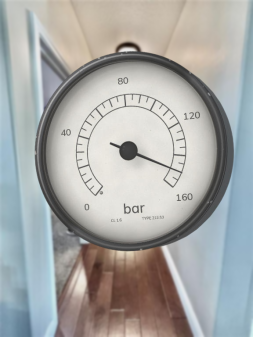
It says 150
